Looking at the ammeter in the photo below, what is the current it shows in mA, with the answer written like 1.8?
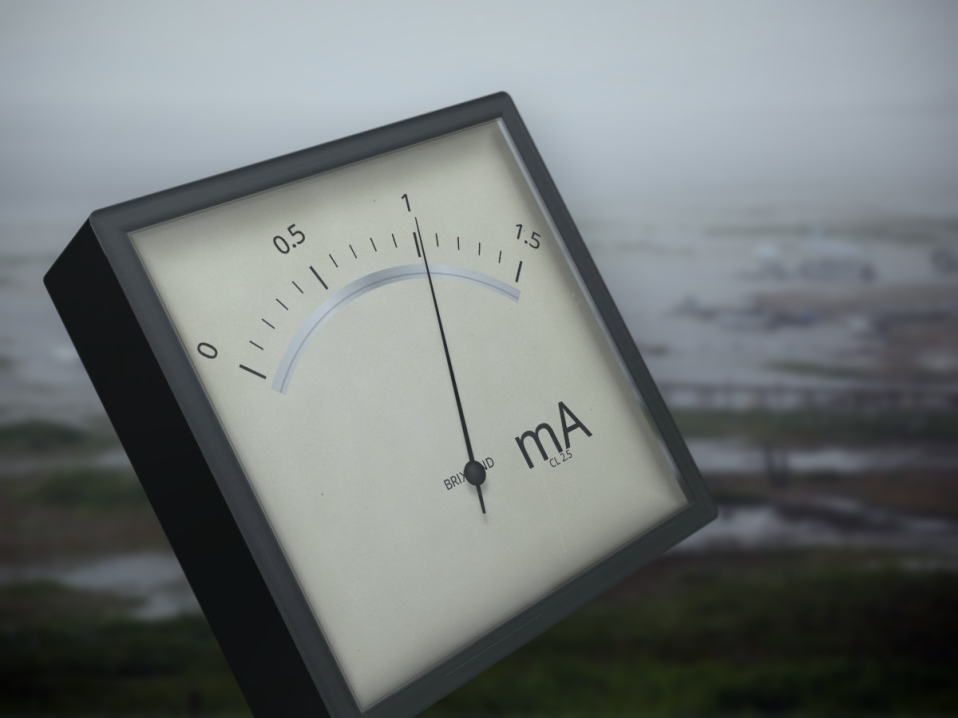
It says 1
